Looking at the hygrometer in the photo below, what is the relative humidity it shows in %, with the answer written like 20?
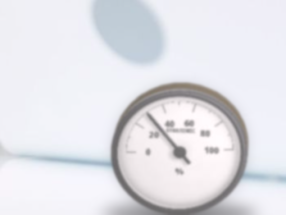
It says 30
